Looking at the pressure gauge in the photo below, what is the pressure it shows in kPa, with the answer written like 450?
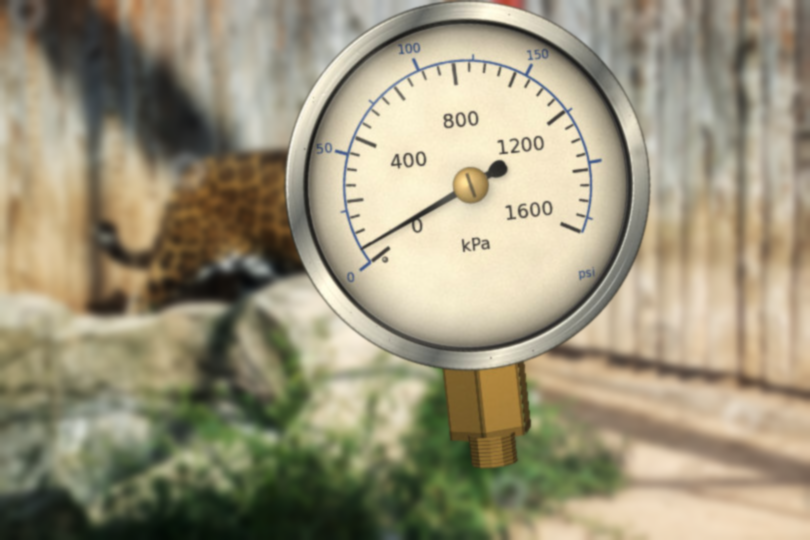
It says 50
